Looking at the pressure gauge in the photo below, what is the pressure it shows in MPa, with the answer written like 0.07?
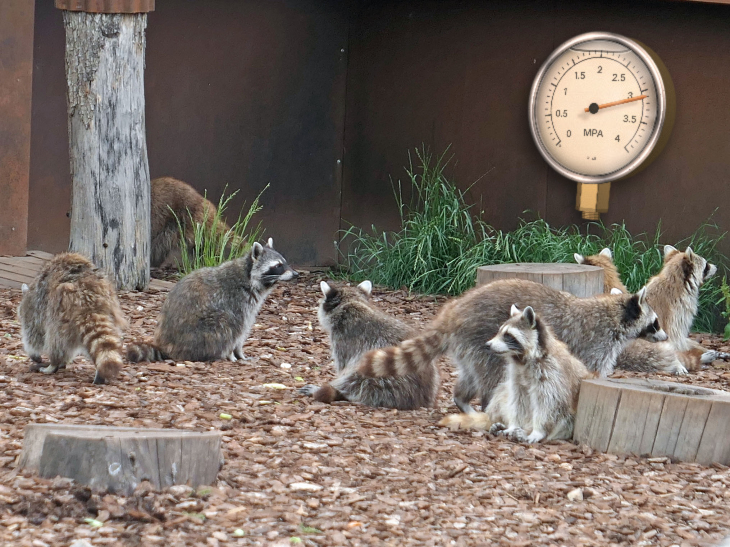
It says 3.1
